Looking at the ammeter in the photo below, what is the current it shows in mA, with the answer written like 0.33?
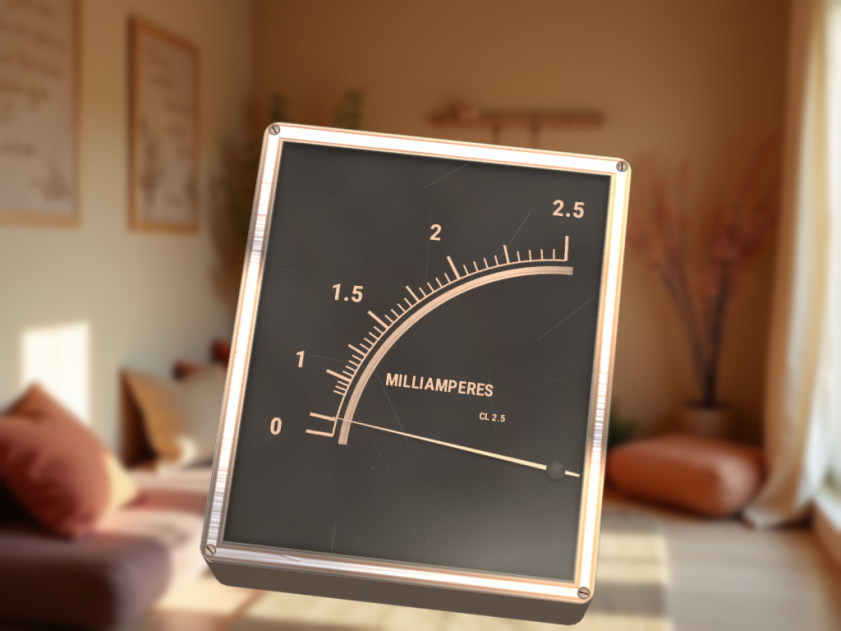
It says 0.5
